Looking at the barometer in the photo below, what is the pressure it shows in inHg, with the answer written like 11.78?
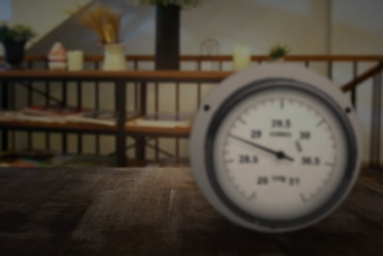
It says 28.8
